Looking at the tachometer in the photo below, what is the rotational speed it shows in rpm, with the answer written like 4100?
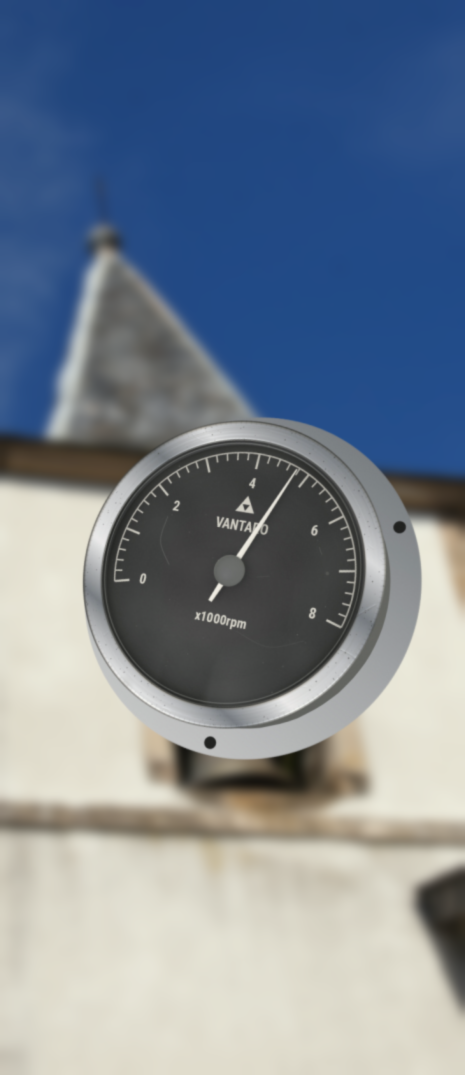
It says 4800
